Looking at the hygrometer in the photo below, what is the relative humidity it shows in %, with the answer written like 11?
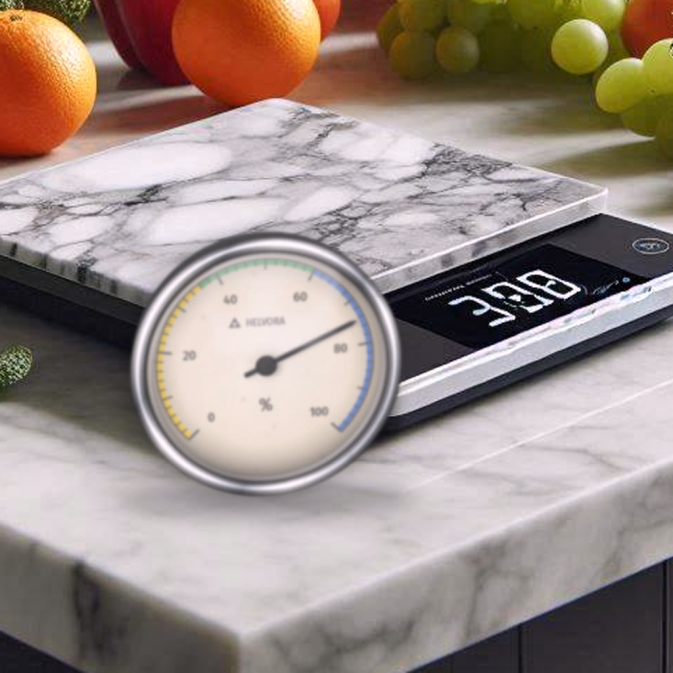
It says 74
